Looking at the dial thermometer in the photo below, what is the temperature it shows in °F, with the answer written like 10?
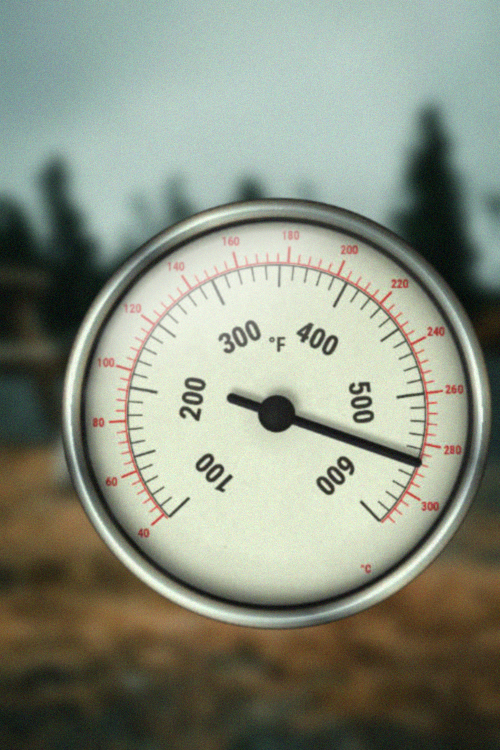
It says 550
